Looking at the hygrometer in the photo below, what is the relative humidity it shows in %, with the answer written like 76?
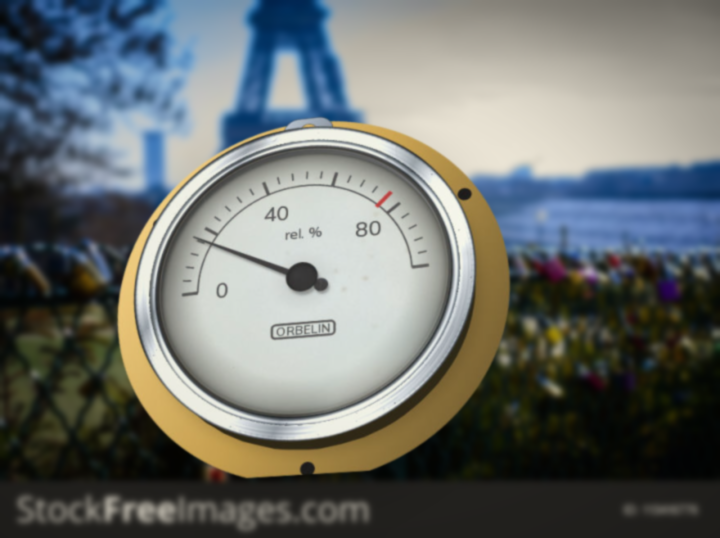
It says 16
